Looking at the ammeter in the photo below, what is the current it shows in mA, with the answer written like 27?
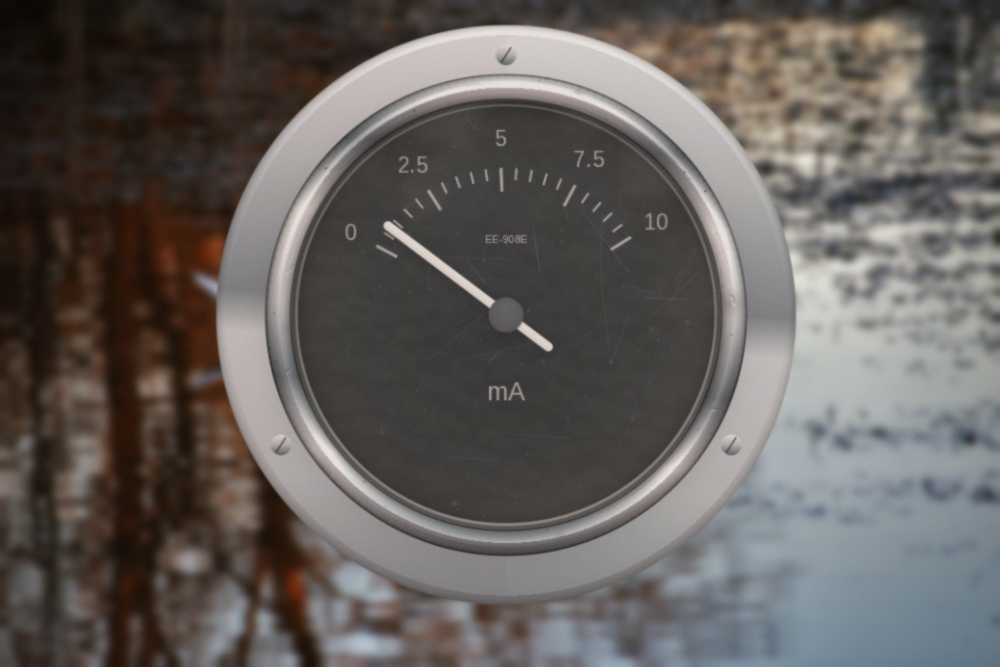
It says 0.75
